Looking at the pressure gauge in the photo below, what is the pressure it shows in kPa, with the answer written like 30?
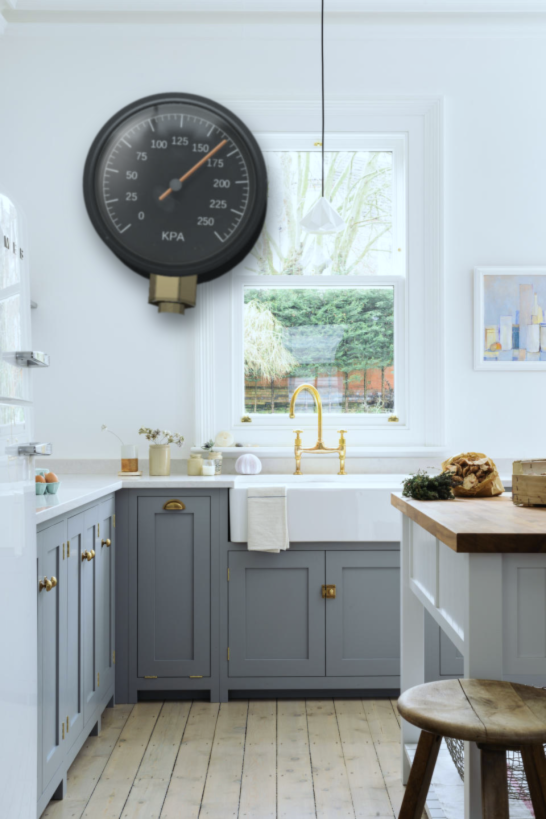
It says 165
